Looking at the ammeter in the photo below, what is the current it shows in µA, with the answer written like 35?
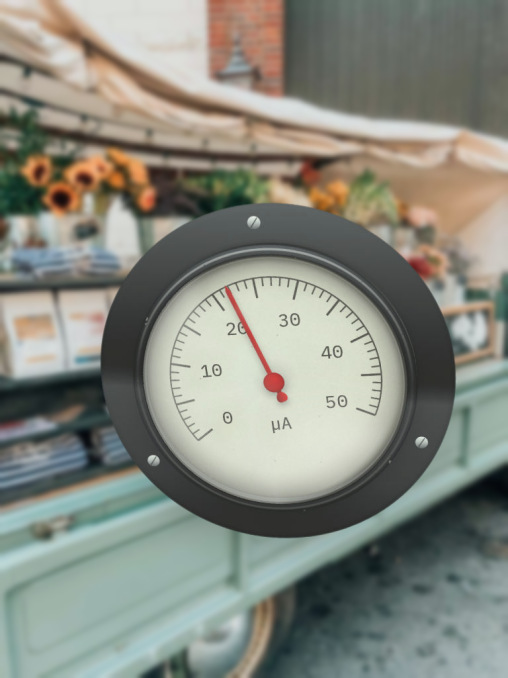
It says 22
